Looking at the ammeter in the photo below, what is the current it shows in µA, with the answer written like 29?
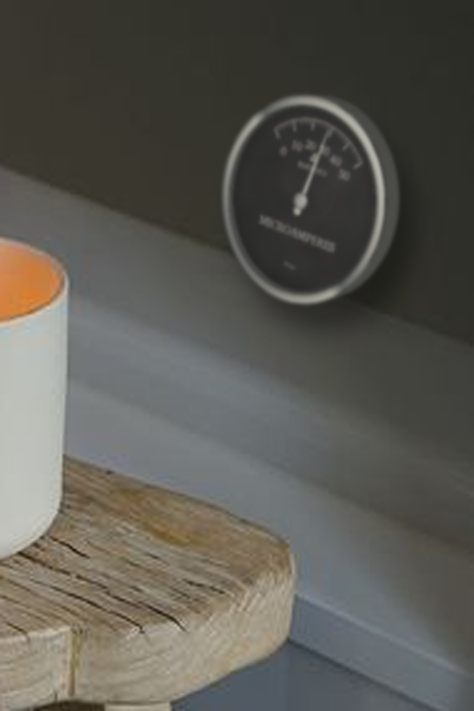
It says 30
